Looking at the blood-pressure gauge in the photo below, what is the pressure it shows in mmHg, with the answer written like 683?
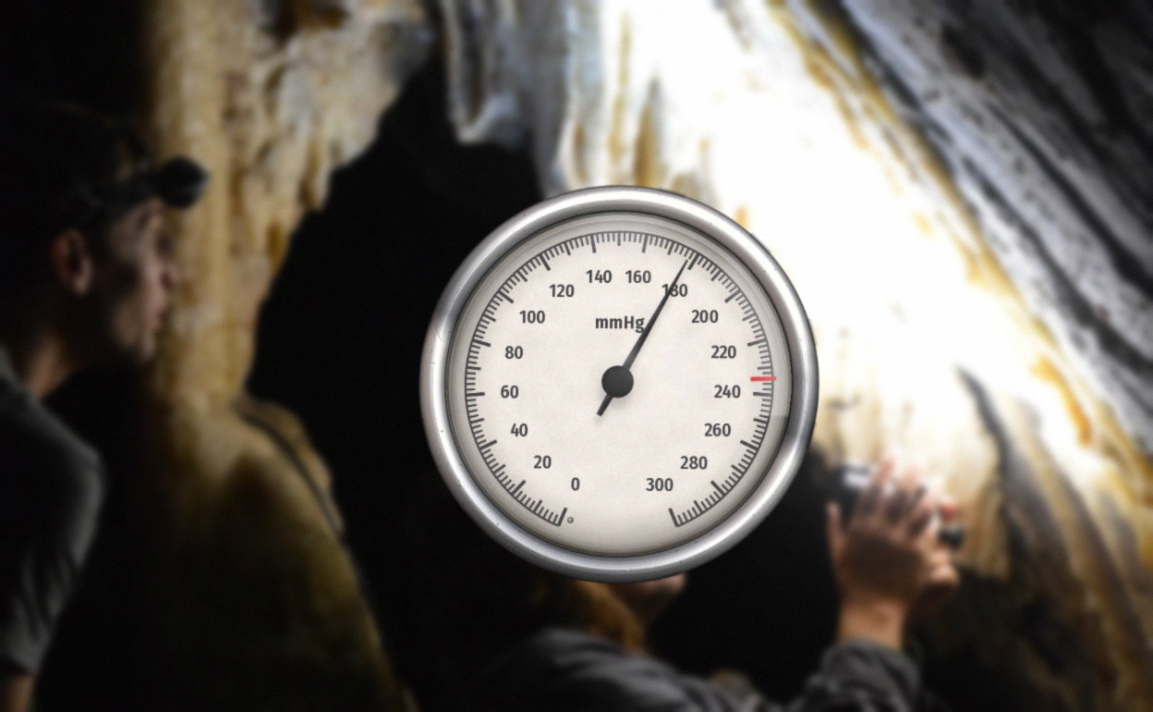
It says 178
